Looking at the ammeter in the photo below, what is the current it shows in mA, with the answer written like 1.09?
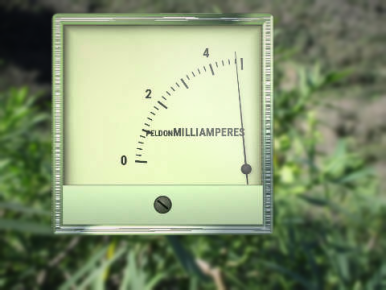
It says 4.8
